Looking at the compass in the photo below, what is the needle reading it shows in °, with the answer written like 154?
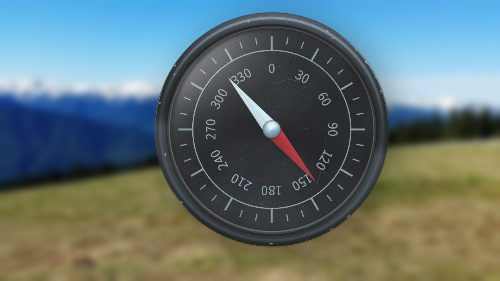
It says 140
